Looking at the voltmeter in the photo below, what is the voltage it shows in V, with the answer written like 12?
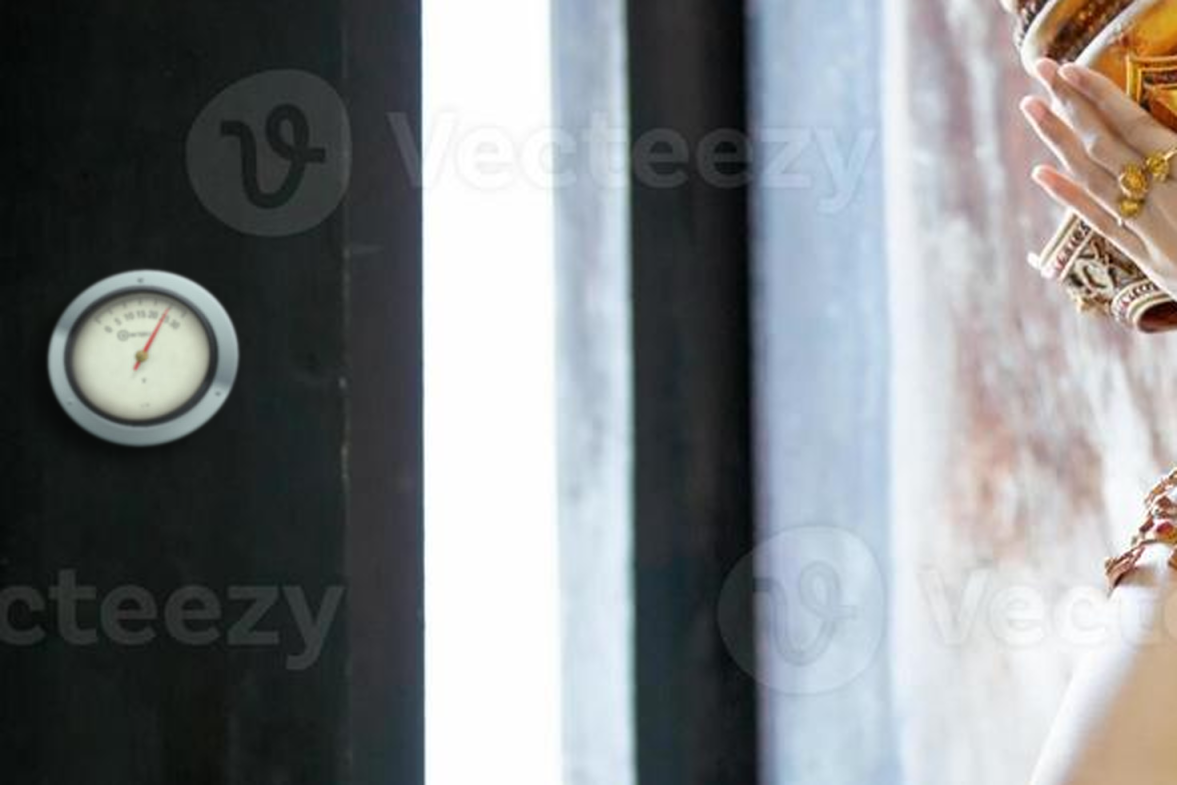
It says 25
